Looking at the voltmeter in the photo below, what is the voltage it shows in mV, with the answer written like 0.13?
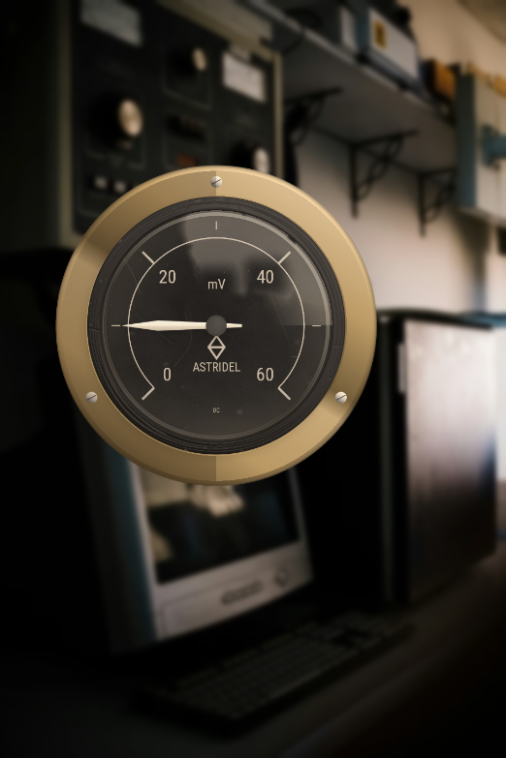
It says 10
